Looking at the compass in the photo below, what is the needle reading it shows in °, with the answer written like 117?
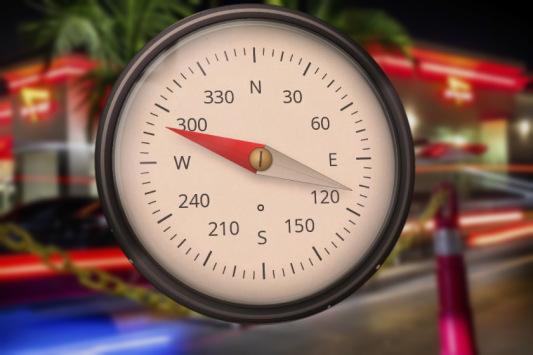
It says 290
